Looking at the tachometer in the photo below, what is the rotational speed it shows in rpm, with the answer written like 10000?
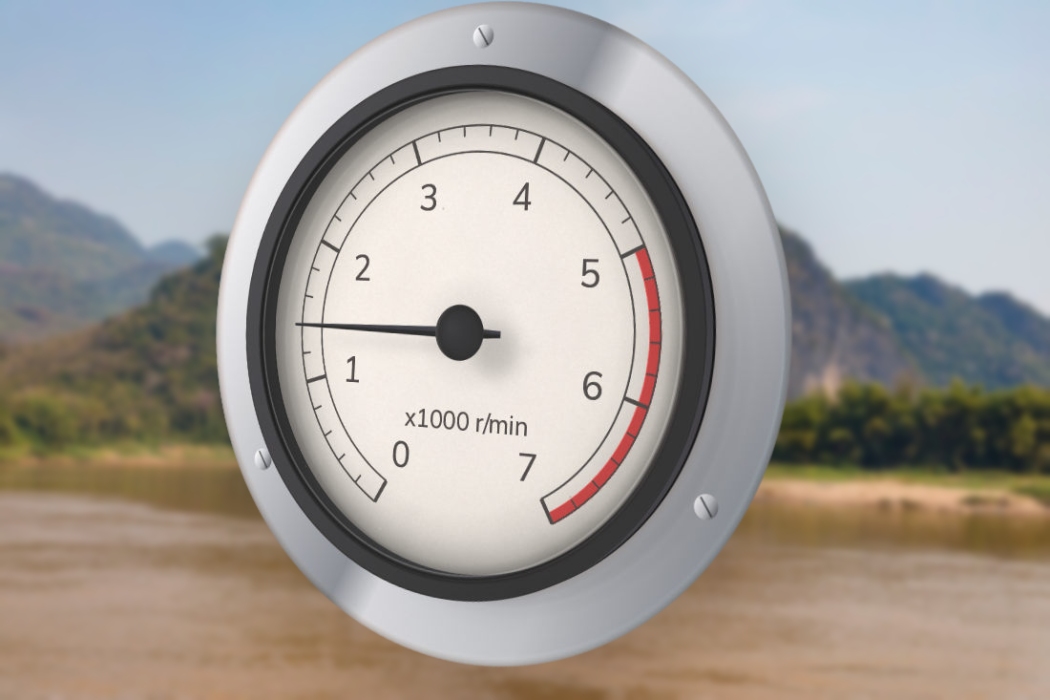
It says 1400
